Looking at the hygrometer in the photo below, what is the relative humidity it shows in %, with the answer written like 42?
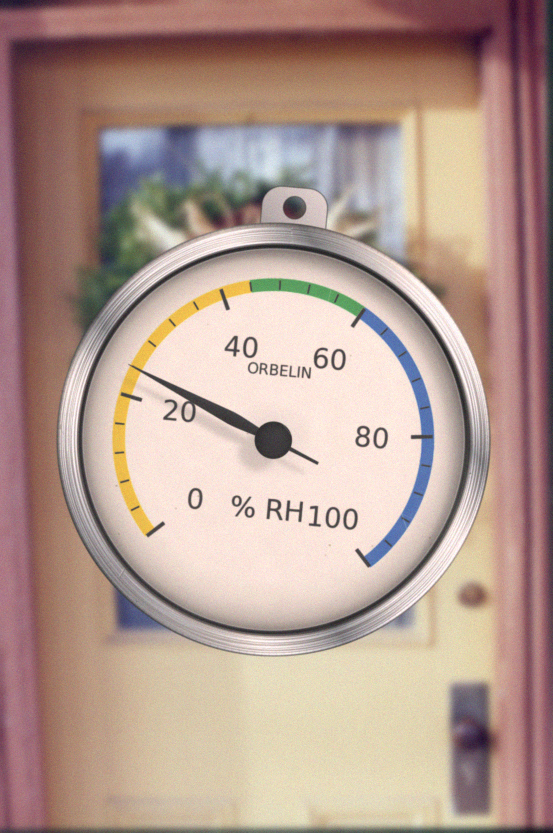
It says 24
